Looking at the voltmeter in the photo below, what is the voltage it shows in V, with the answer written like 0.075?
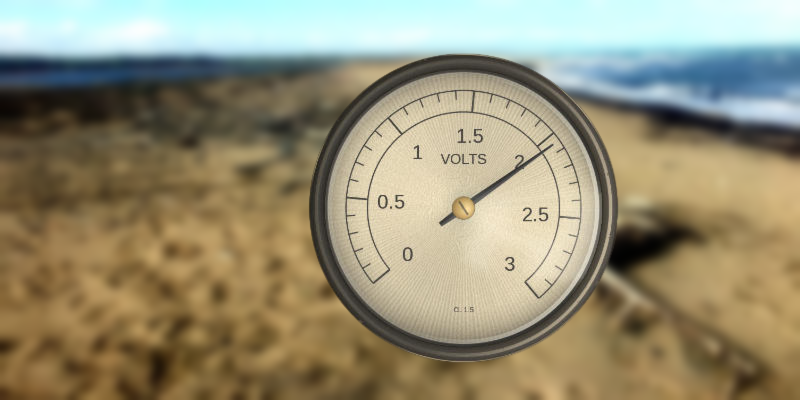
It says 2.05
